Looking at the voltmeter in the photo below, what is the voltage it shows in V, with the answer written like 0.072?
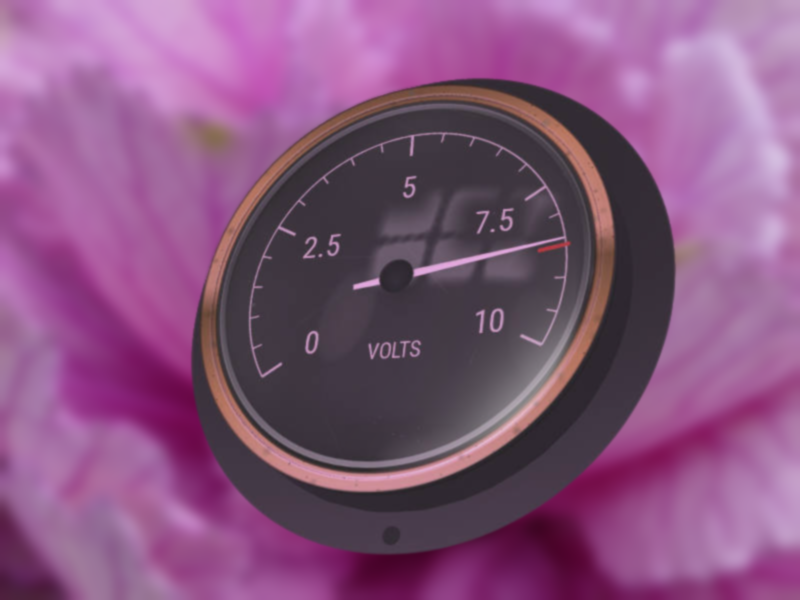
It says 8.5
